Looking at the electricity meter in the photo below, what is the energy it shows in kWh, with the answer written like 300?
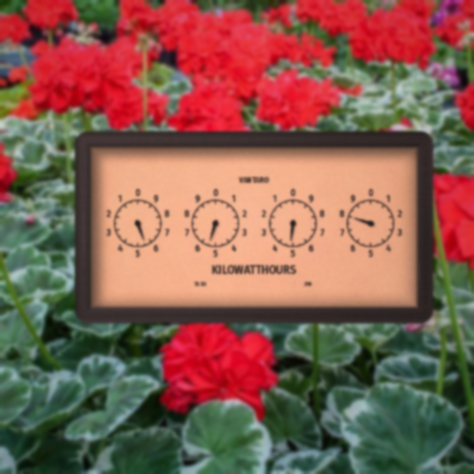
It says 5548
